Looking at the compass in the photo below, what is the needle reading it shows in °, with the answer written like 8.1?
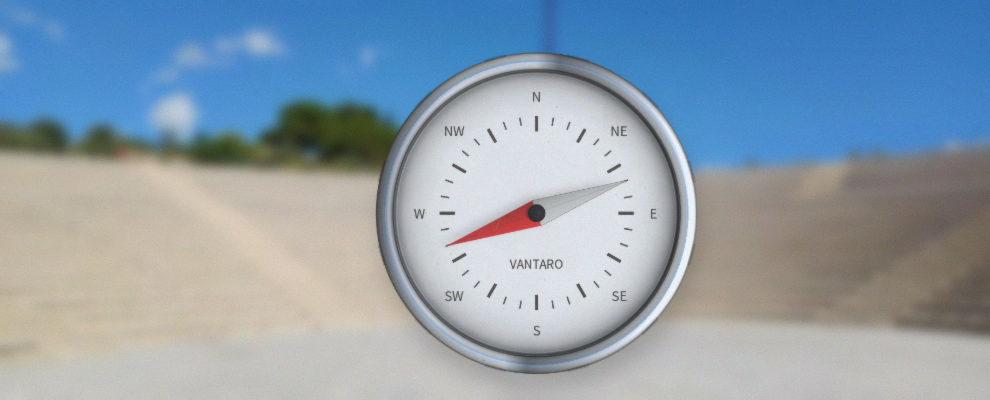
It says 250
